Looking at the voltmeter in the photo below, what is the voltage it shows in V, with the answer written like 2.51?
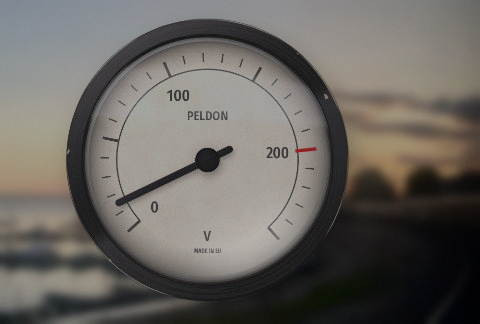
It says 15
